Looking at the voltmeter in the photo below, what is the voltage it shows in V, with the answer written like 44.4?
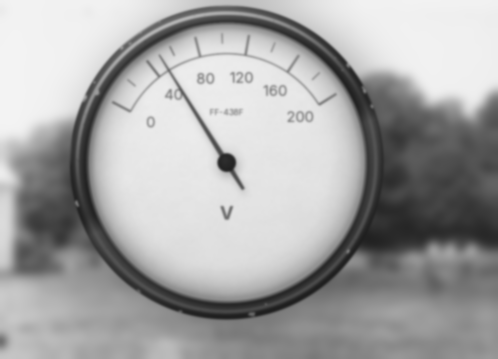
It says 50
